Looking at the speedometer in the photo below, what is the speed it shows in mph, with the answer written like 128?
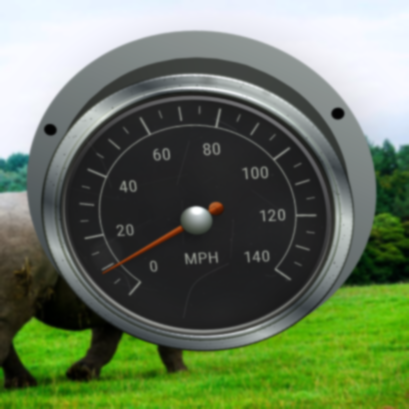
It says 10
